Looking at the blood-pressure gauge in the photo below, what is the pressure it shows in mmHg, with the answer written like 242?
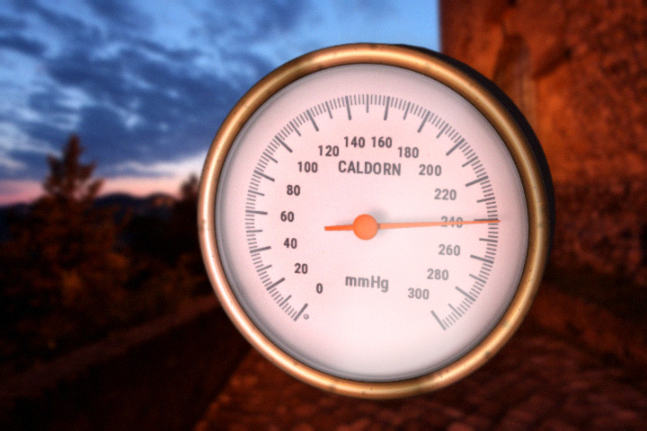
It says 240
